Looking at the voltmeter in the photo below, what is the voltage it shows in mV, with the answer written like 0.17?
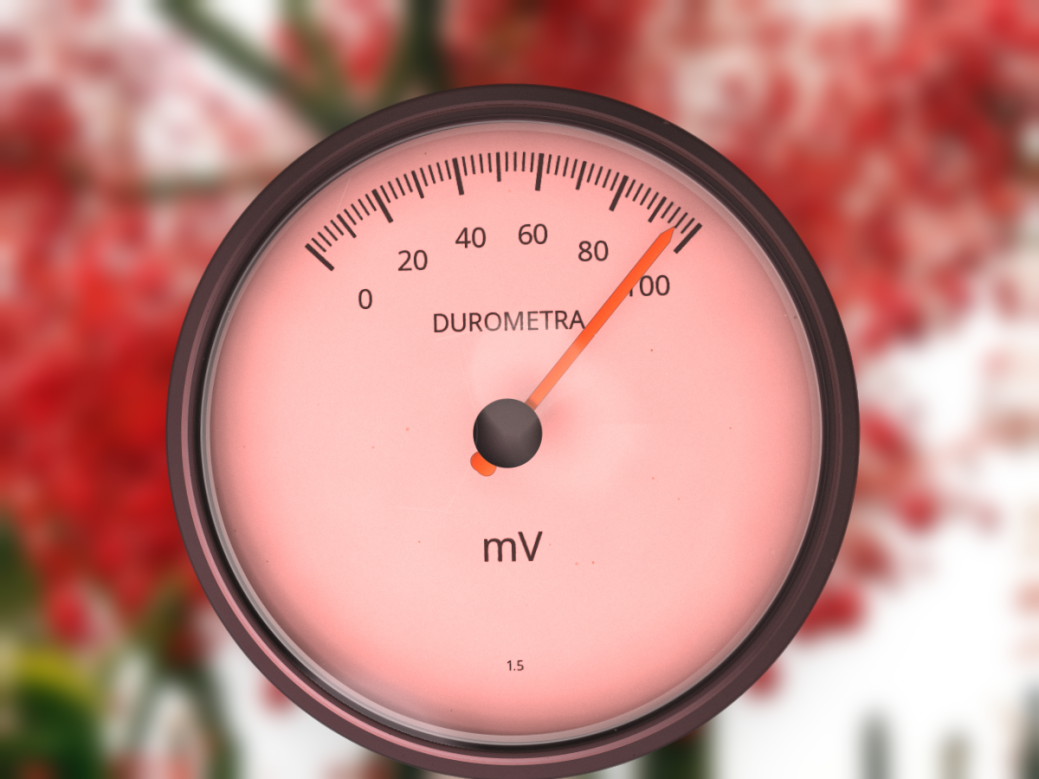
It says 96
